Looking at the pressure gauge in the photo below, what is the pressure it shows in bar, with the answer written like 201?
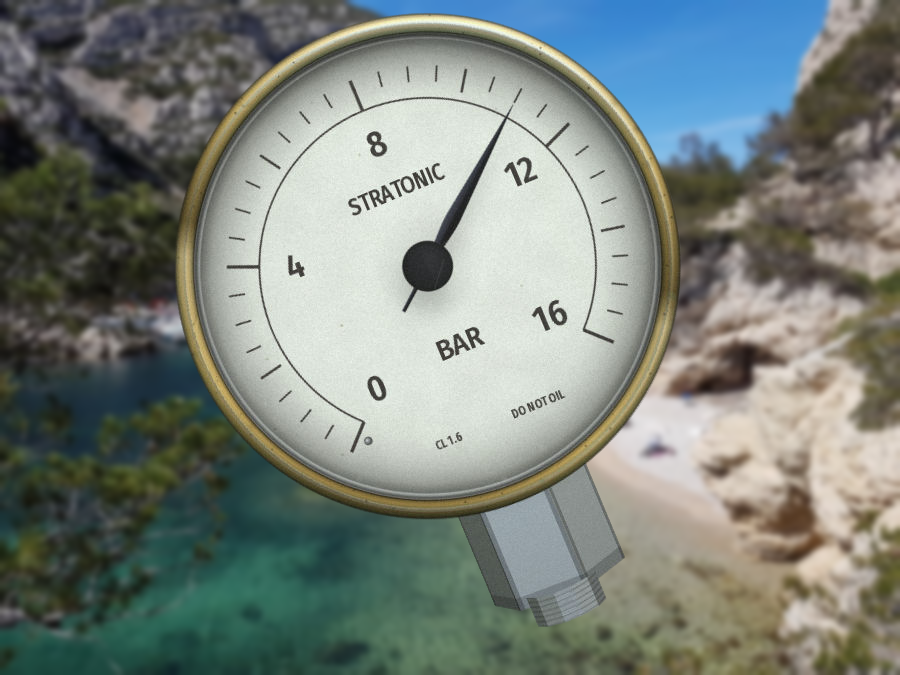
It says 11
